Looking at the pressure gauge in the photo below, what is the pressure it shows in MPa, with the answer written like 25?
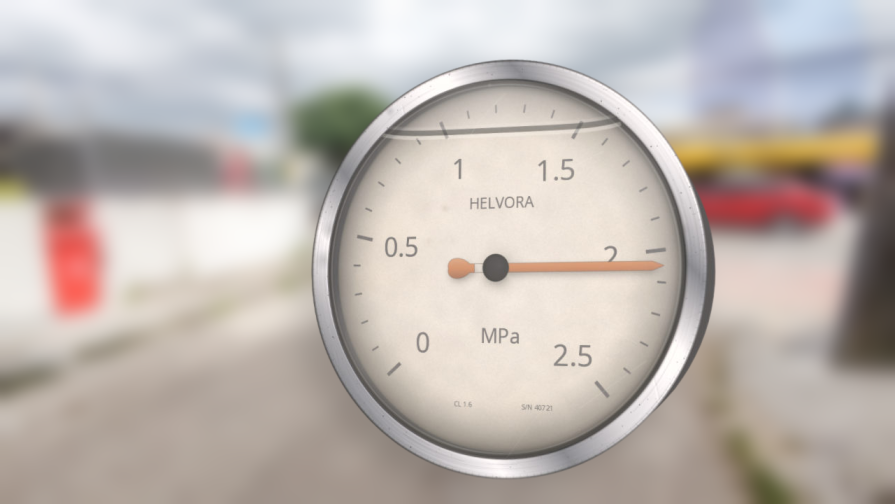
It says 2.05
